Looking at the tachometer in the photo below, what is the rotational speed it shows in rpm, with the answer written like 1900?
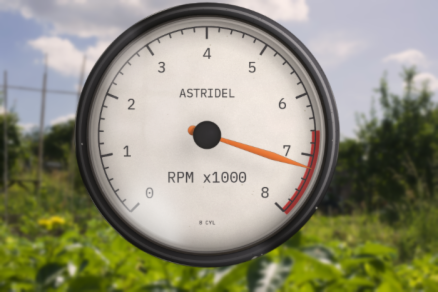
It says 7200
